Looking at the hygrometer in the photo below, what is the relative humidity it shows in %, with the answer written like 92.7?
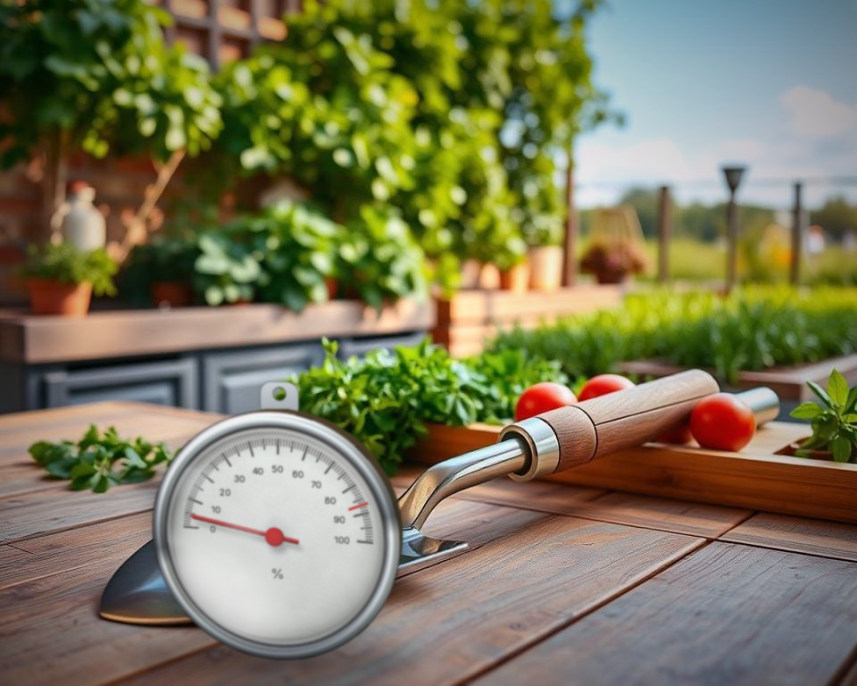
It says 5
